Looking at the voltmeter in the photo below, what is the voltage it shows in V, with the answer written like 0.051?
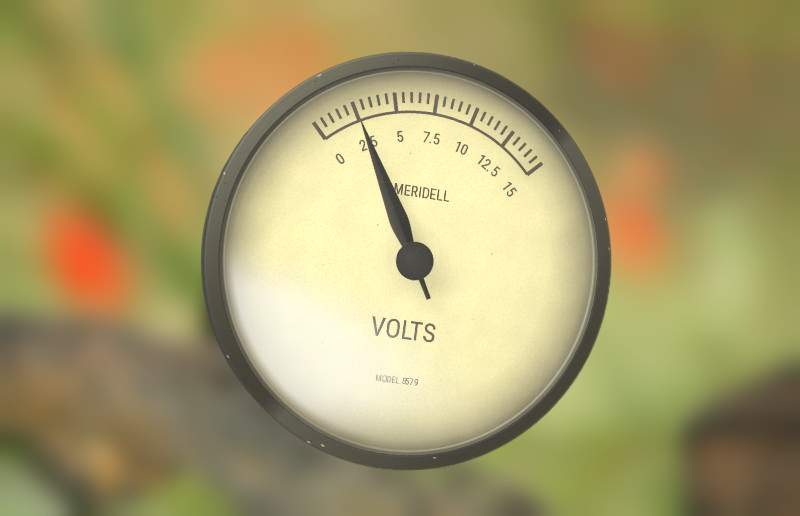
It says 2.5
